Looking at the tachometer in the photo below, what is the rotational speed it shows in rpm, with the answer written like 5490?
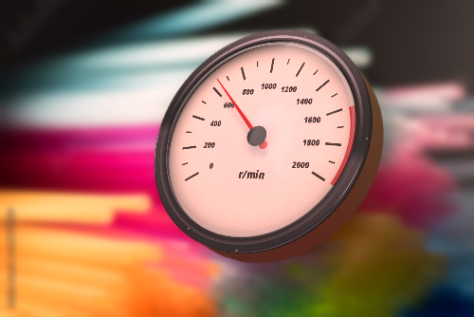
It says 650
